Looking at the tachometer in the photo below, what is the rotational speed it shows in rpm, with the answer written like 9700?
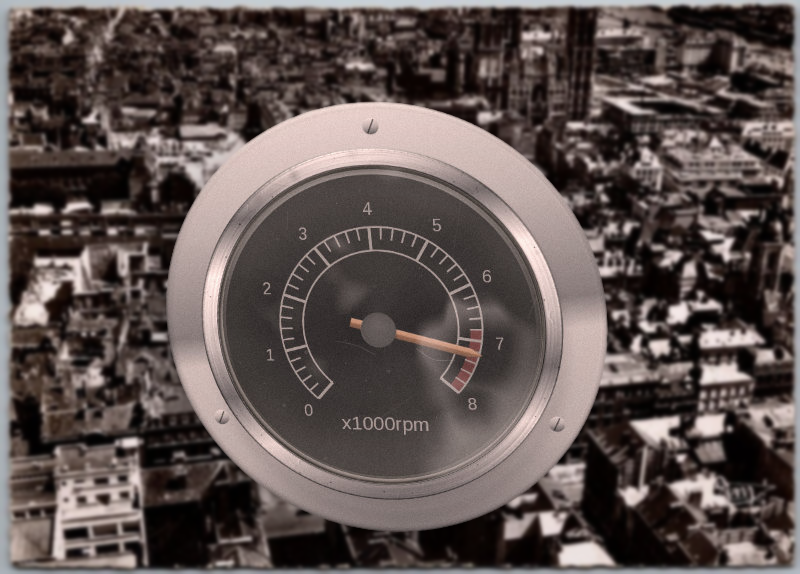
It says 7200
